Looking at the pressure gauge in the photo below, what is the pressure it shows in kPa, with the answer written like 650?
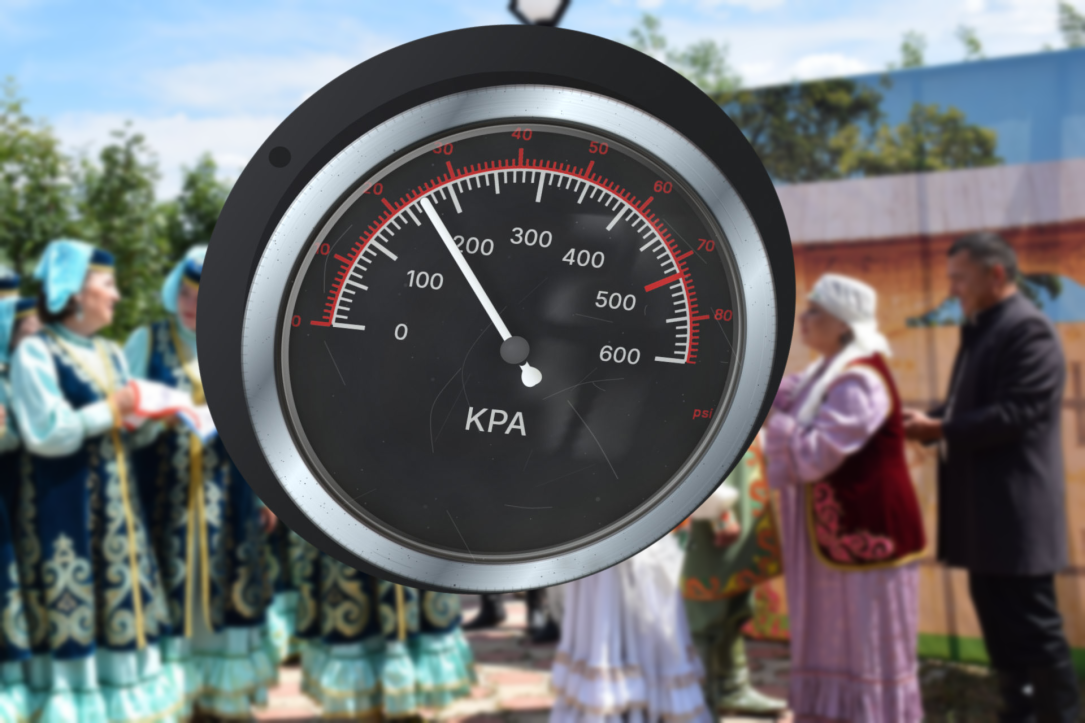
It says 170
